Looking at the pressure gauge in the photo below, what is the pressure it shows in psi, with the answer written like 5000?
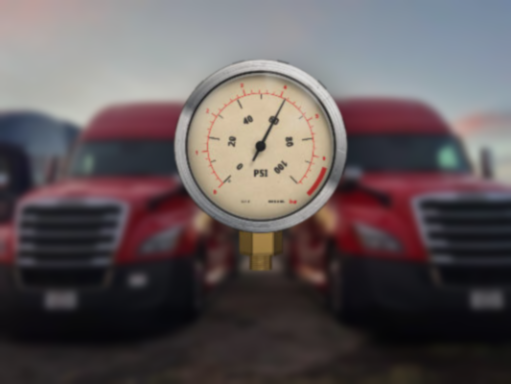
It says 60
